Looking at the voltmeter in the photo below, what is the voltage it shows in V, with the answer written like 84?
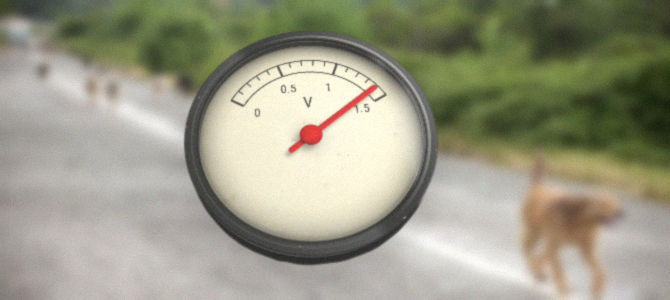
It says 1.4
